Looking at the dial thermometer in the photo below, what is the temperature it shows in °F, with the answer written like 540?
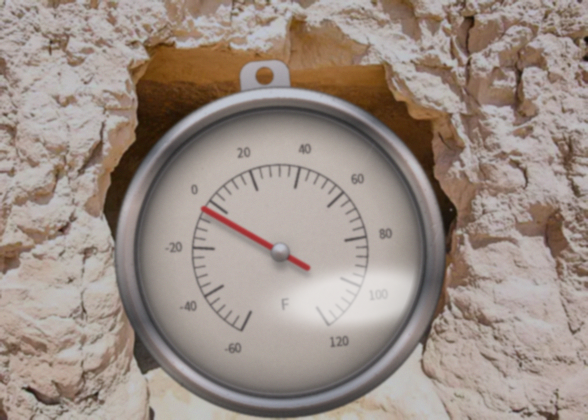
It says -4
